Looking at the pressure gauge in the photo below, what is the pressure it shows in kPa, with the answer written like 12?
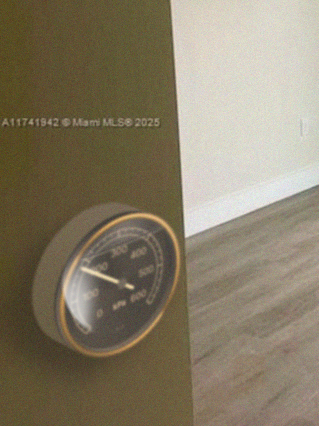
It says 180
